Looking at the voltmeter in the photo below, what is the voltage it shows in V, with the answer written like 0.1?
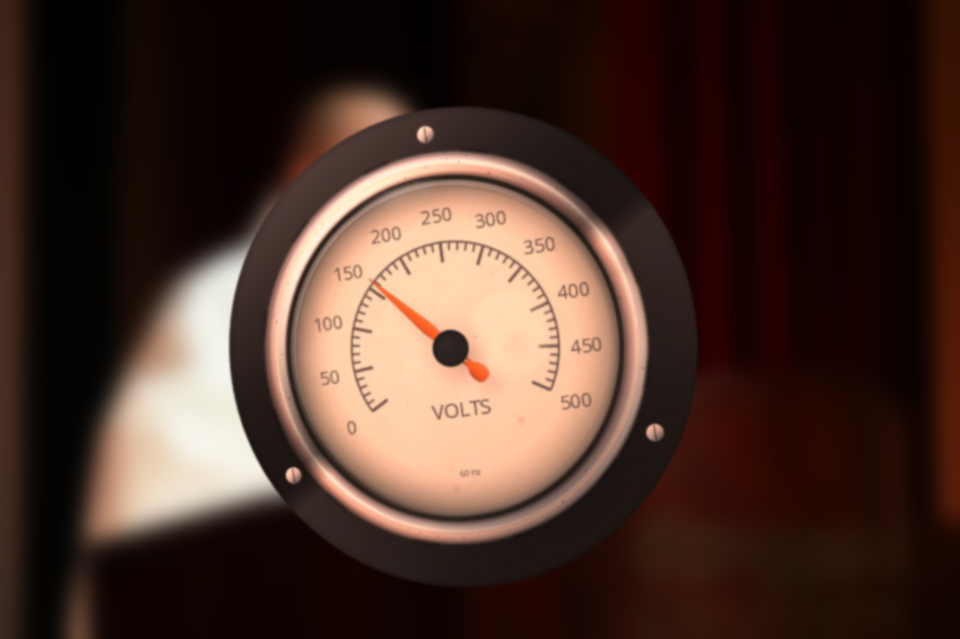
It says 160
